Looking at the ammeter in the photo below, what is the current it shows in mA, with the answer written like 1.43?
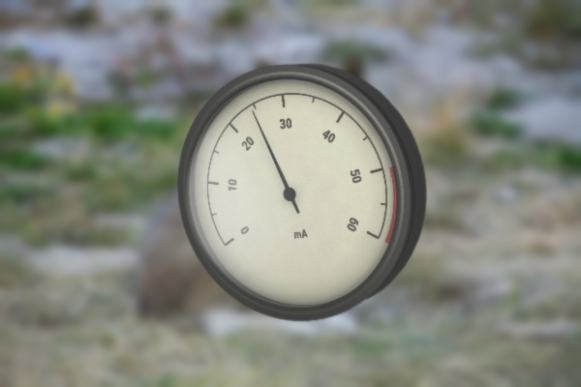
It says 25
